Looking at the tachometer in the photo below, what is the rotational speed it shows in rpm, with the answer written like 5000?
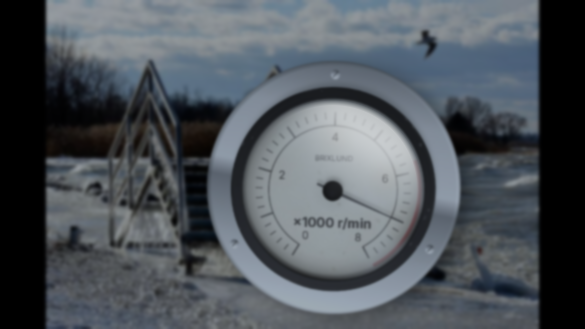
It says 7000
